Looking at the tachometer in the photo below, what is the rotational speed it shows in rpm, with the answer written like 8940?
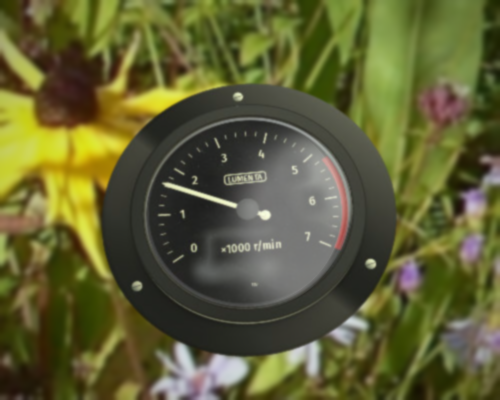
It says 1600
